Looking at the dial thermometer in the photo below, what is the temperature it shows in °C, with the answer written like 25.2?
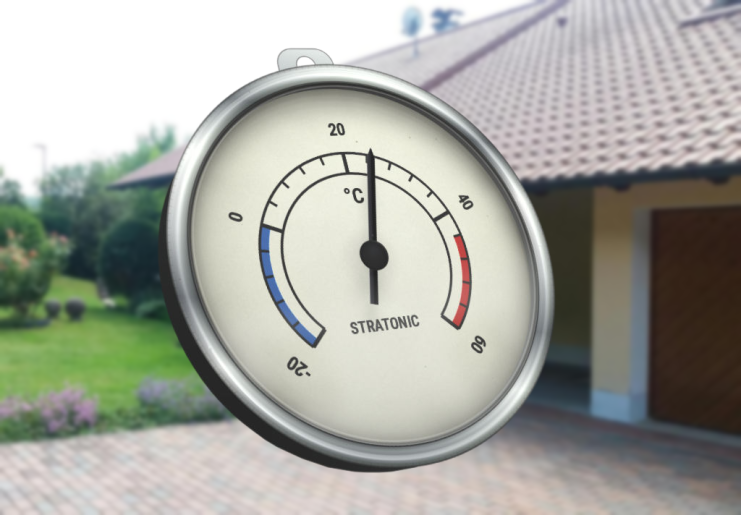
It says 24
